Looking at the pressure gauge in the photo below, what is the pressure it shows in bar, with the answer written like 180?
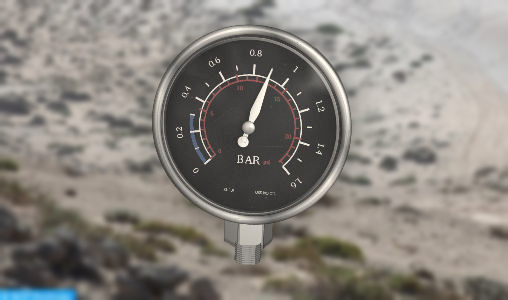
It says 0.9
